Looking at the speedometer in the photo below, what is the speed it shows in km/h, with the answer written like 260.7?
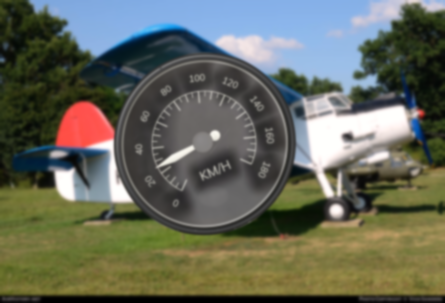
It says 25
